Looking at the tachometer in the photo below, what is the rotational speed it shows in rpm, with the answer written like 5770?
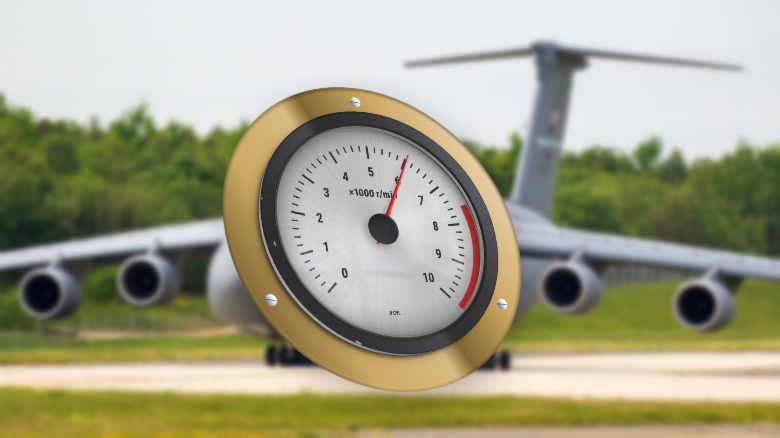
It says 6000
